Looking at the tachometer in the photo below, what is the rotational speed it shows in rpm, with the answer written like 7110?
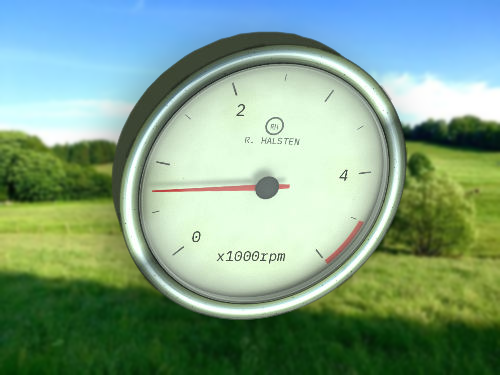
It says 750
